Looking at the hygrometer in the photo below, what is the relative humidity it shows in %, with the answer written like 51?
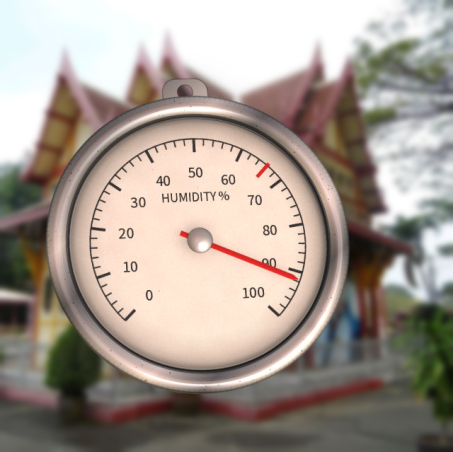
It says 92
